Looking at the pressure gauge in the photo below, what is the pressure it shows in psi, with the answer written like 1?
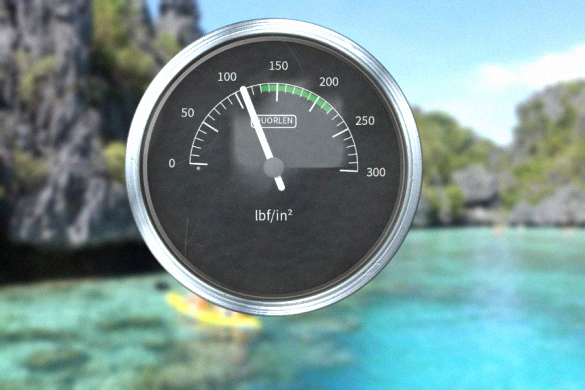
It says 110
